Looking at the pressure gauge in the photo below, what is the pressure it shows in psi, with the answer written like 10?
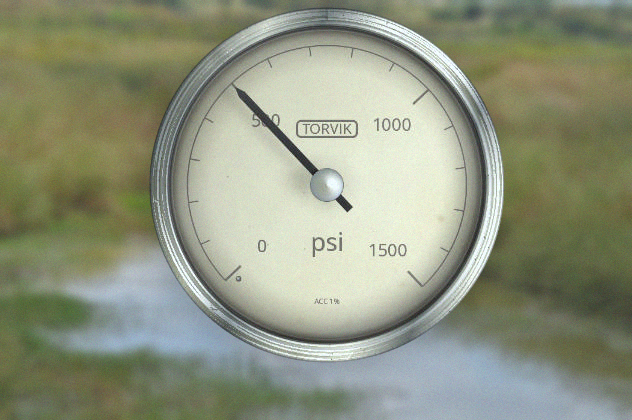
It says 500
